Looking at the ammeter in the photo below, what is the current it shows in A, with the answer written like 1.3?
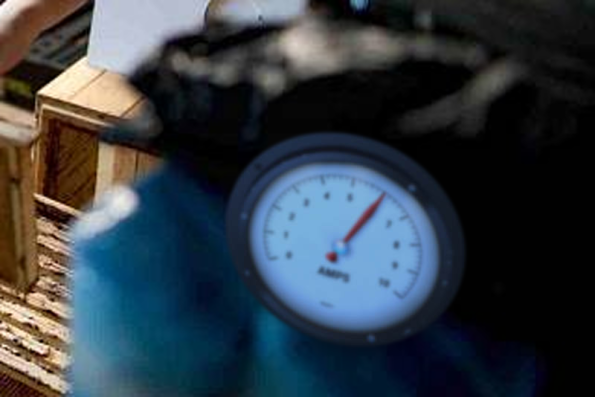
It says 6
